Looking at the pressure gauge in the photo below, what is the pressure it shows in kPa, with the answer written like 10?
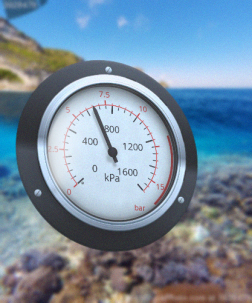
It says 650
